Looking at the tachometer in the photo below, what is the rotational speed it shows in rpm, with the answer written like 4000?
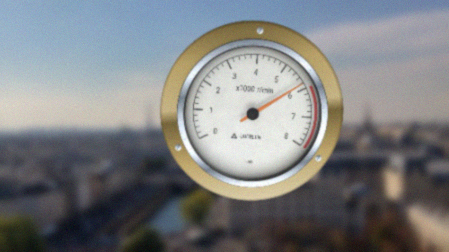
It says 5800
